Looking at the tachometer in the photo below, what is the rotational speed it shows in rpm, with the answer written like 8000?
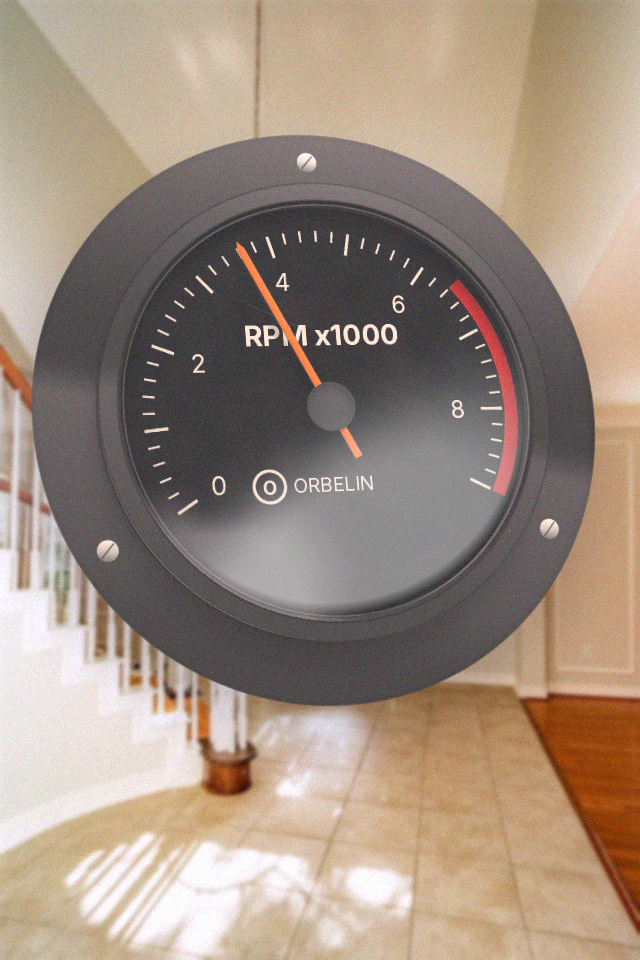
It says 3600
